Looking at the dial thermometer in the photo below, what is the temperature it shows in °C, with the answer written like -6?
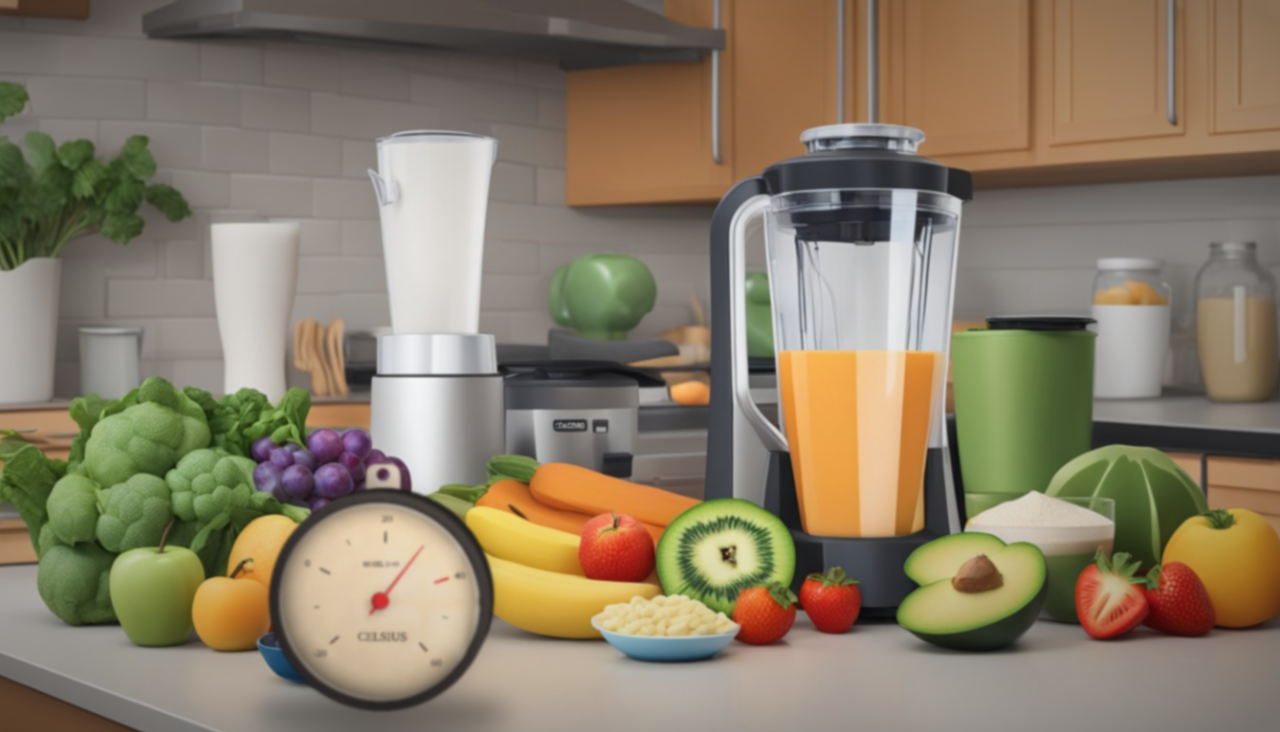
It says 30
